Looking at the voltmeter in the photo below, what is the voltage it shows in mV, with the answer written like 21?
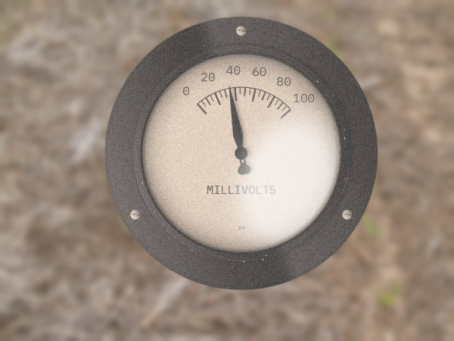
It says 35
